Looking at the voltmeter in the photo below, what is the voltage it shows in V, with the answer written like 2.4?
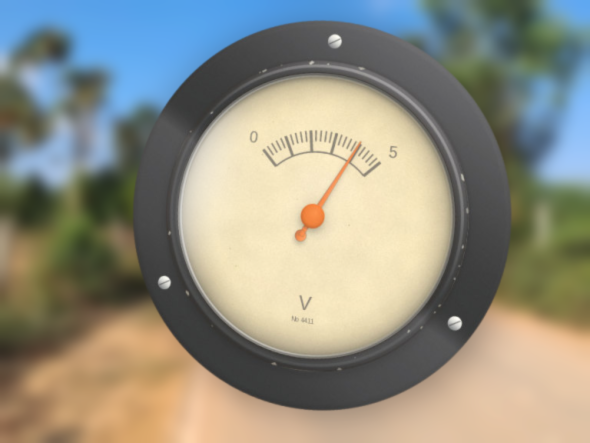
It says 4
